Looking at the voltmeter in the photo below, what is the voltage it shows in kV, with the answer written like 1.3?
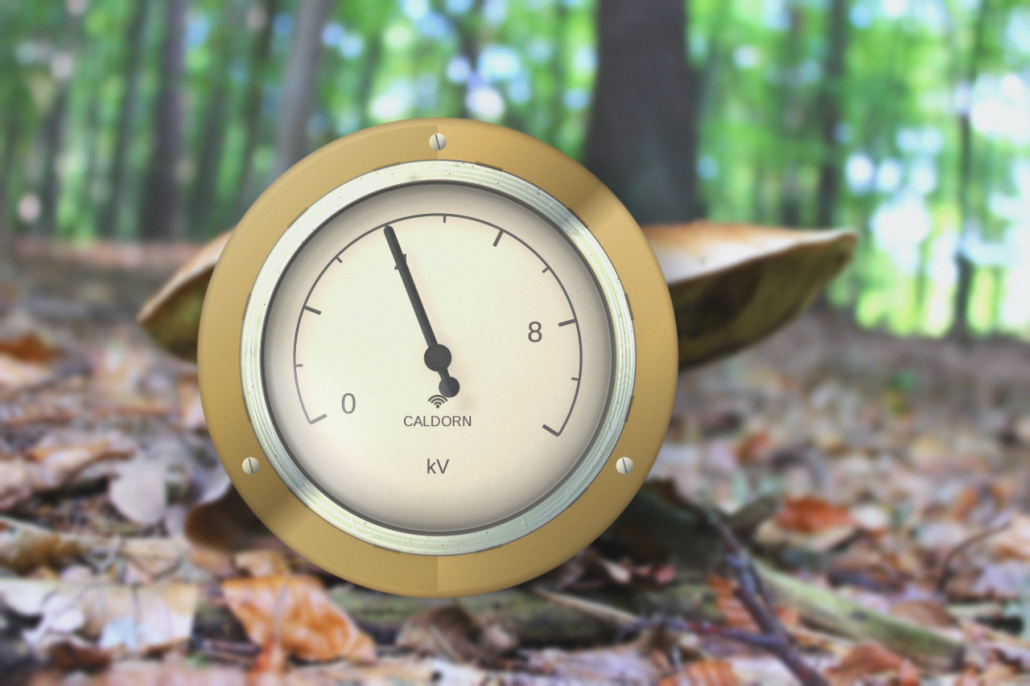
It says 4
